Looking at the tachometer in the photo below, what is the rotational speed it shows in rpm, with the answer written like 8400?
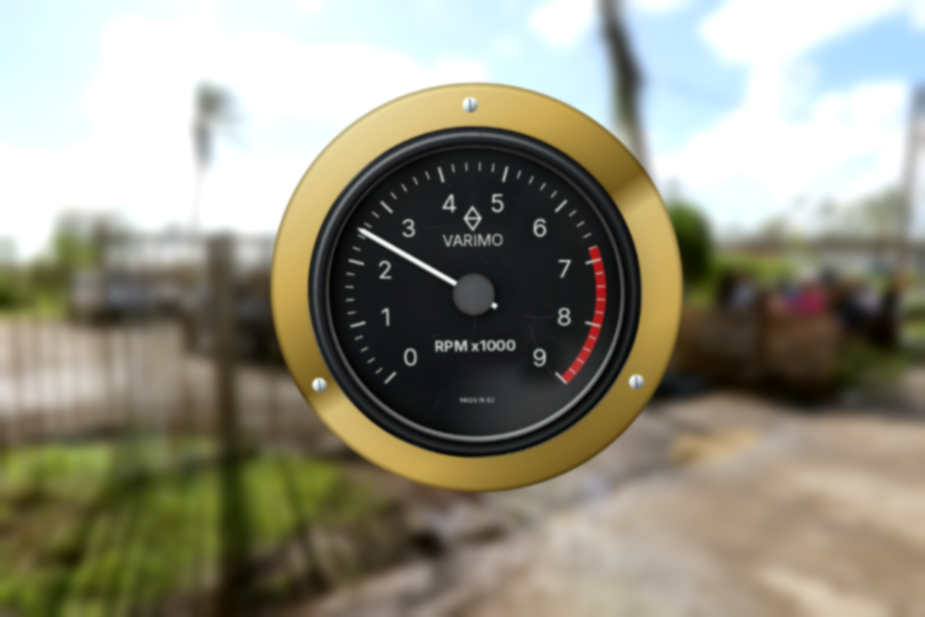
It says 2500
